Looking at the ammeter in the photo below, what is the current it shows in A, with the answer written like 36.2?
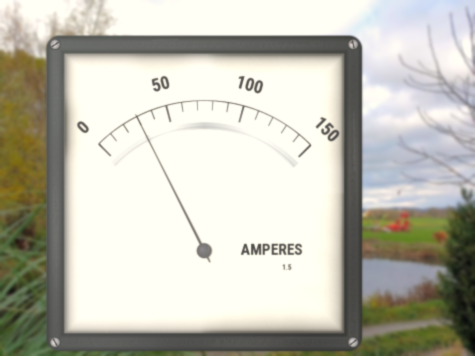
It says 30
